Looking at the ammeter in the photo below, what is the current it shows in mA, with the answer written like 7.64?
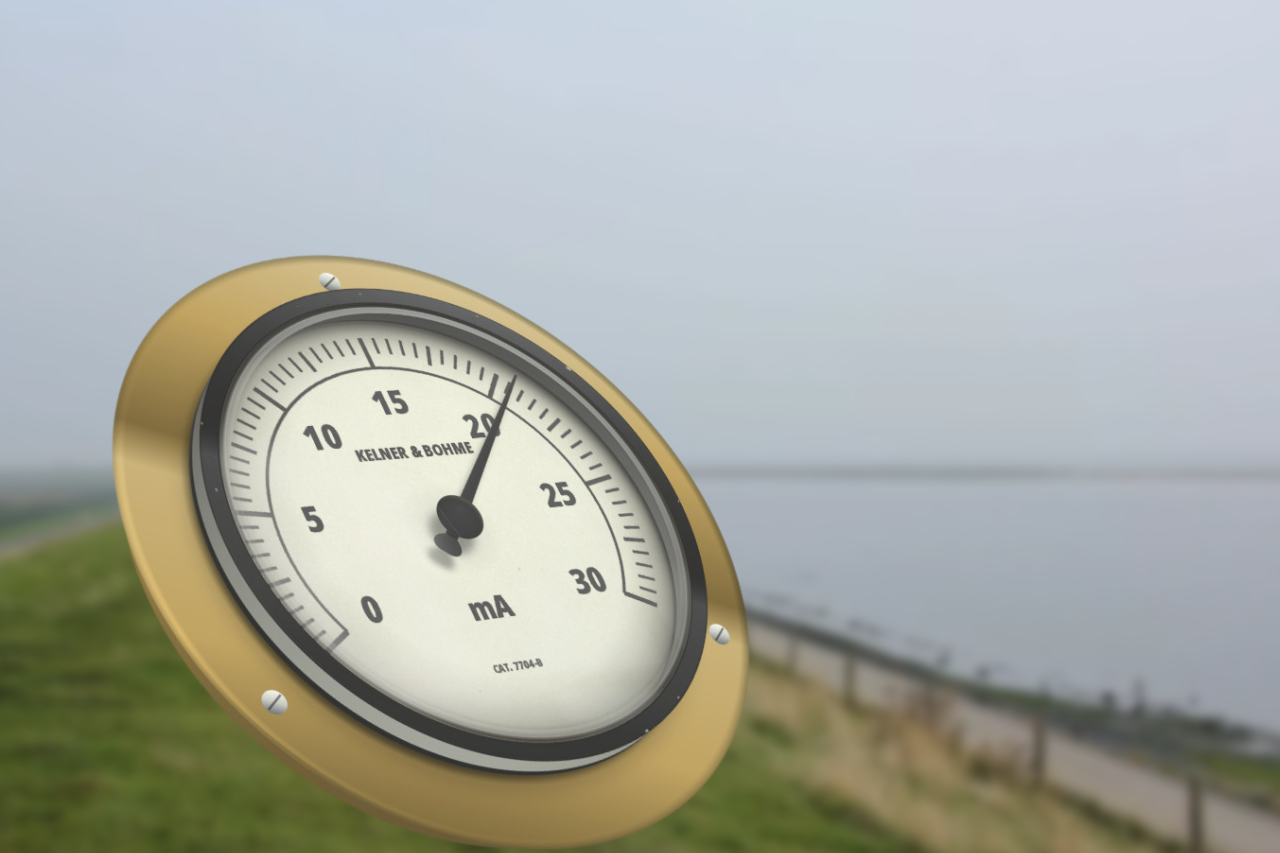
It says 20.5
